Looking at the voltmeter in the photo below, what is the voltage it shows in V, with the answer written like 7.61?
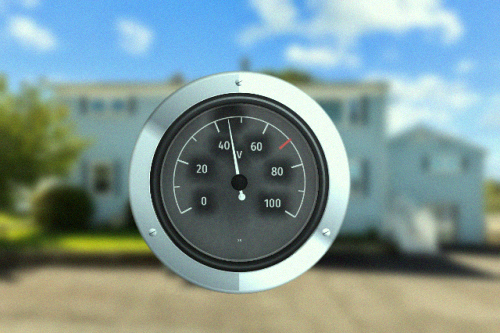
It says 45
